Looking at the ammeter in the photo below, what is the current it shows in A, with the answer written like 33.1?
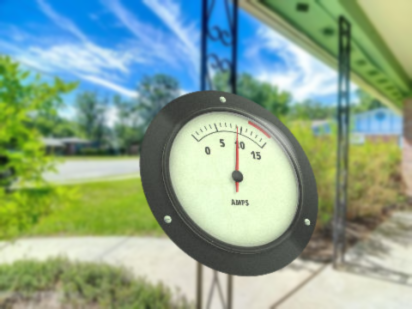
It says 9
